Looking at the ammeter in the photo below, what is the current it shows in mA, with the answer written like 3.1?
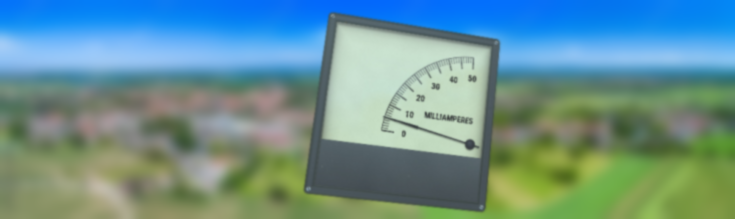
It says 5
